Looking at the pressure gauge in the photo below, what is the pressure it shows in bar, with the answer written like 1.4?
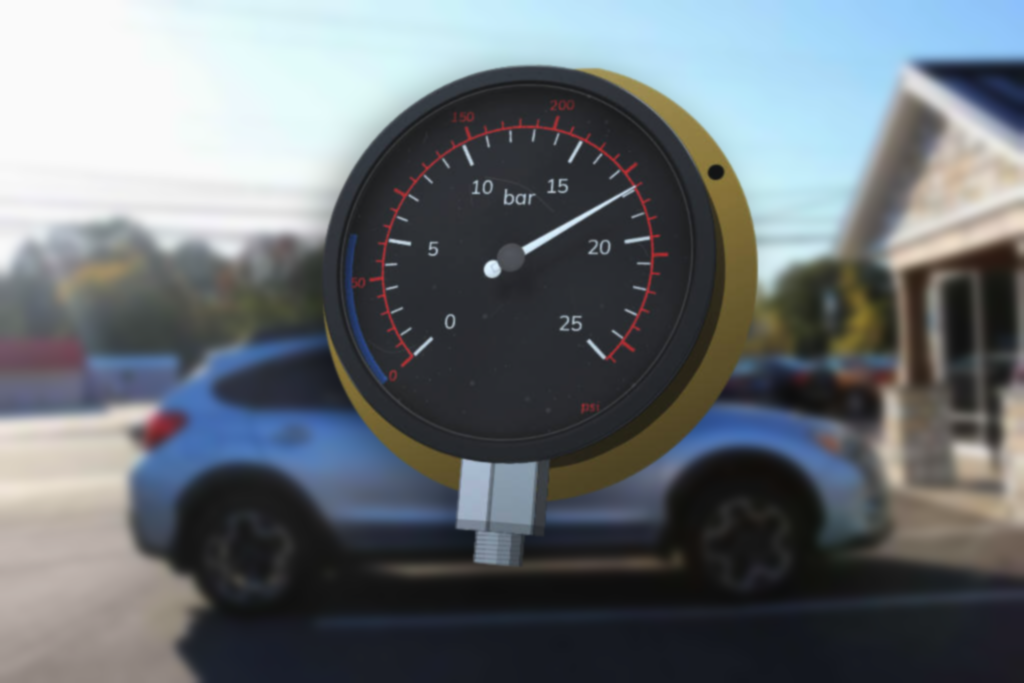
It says 18
